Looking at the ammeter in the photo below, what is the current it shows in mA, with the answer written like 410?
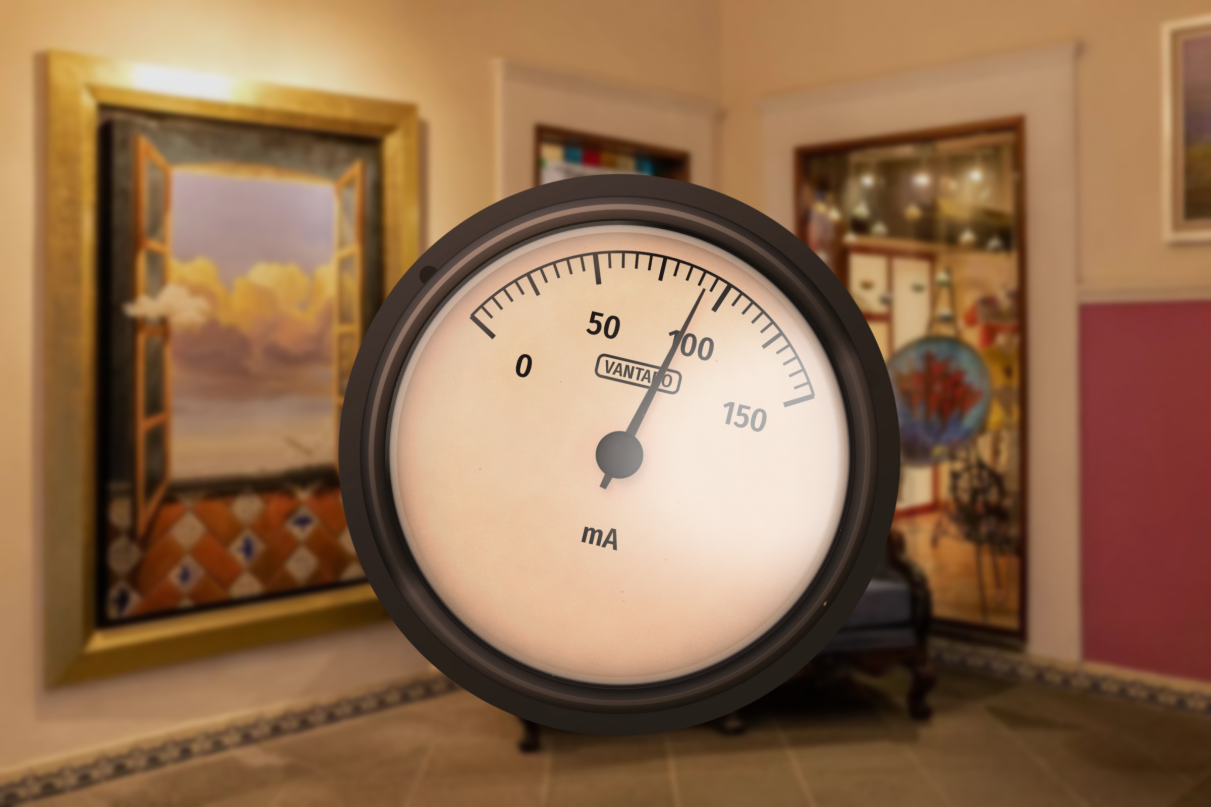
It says 92.5
